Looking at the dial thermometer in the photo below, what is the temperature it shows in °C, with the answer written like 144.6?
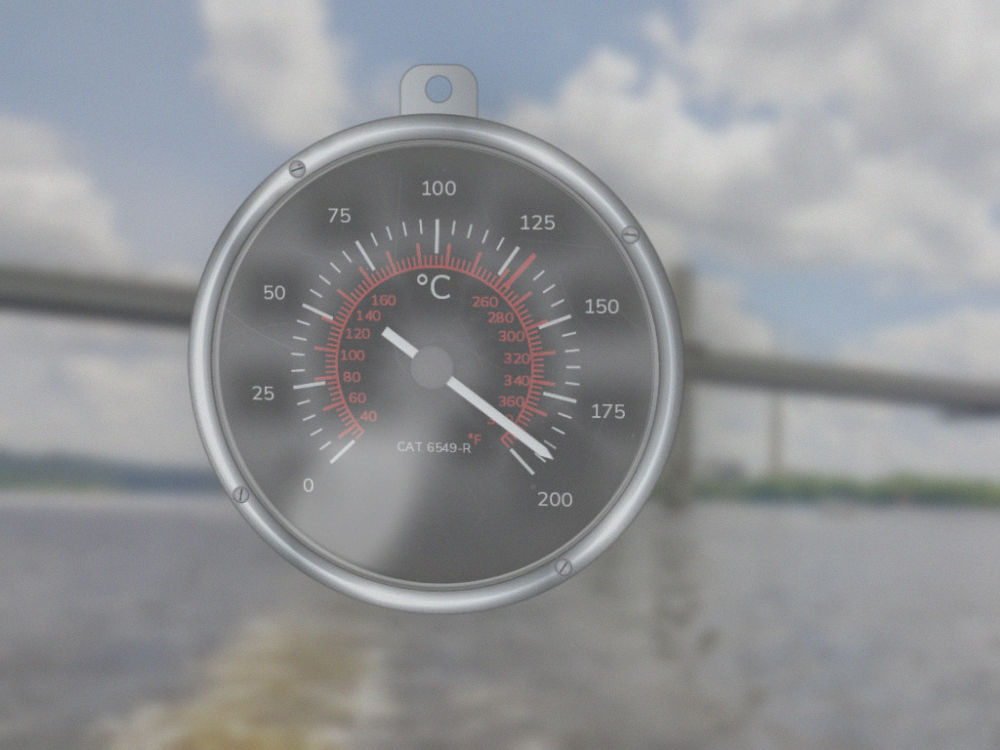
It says 192.5
